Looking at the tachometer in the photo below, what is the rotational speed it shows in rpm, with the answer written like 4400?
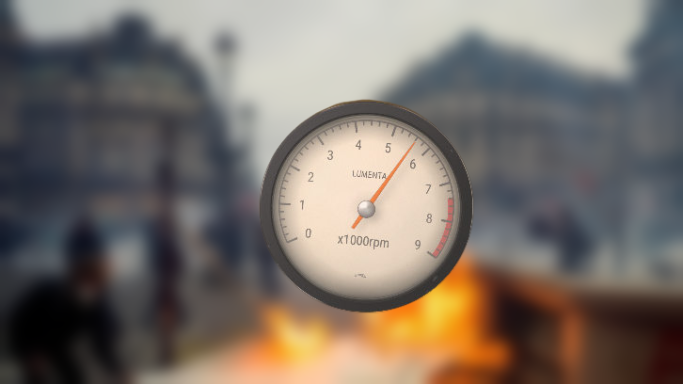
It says 5600
